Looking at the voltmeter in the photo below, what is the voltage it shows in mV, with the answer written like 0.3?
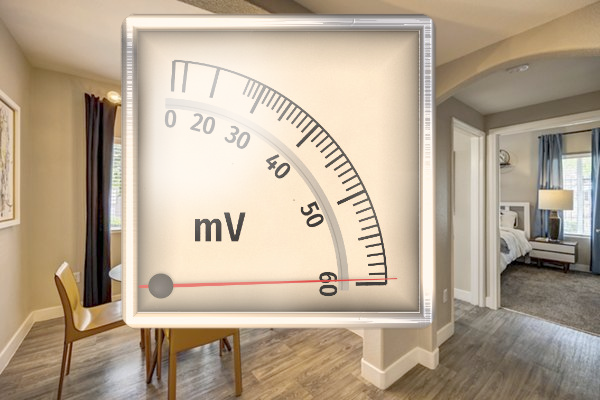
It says 59.5
